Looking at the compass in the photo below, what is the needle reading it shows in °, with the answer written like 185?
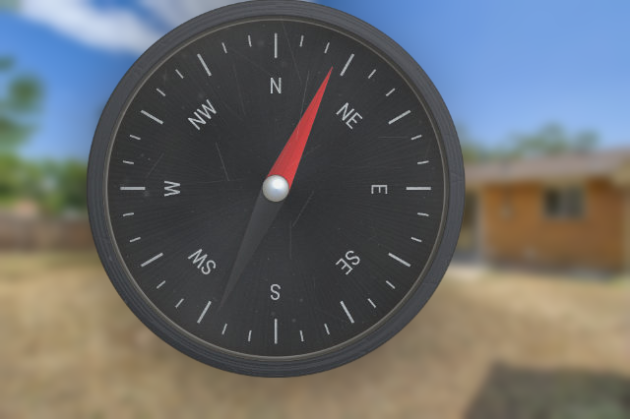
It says 25
